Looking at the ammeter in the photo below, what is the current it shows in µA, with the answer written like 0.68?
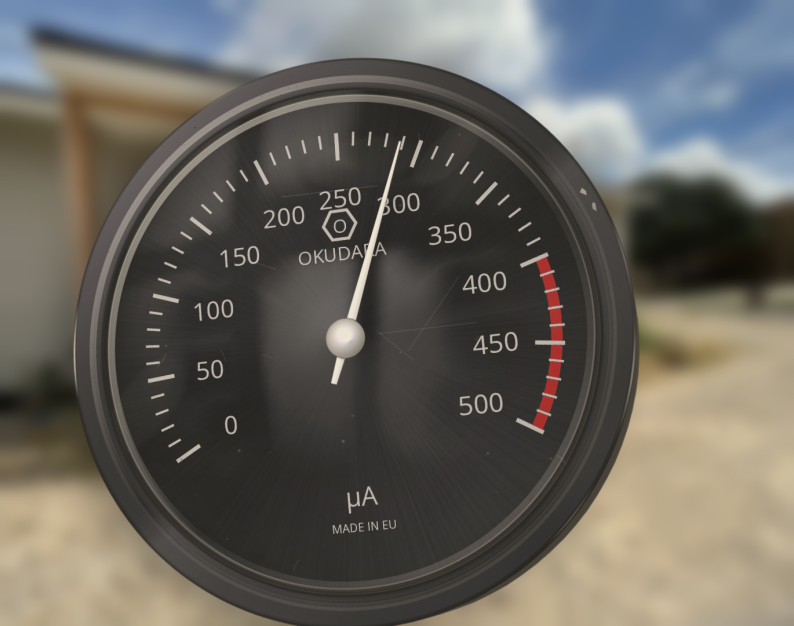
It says 290
